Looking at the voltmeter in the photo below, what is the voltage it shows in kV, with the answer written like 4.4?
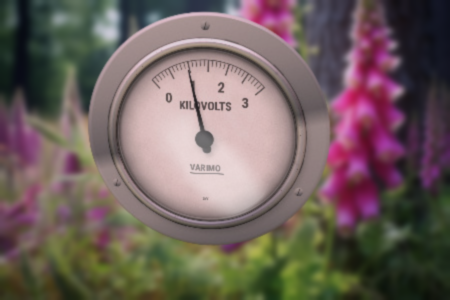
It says 1
